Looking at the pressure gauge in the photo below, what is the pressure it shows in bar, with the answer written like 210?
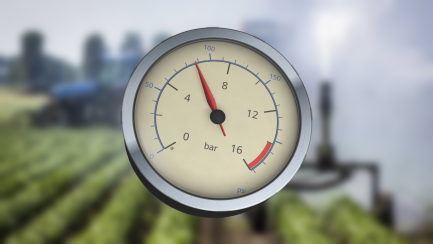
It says 6
